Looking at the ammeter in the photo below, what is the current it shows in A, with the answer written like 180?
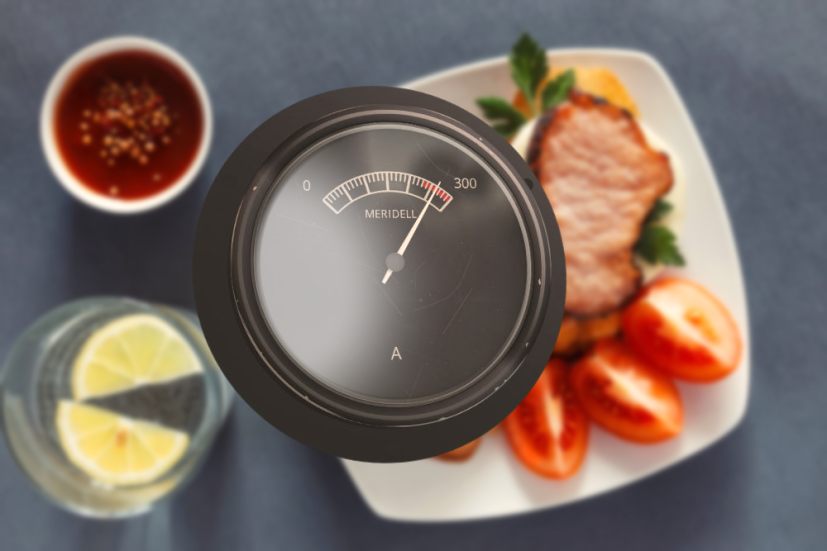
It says 260
